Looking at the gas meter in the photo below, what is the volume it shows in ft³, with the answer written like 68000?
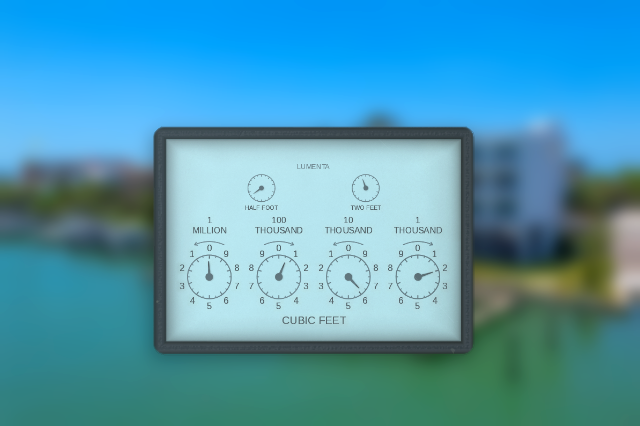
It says 6200
